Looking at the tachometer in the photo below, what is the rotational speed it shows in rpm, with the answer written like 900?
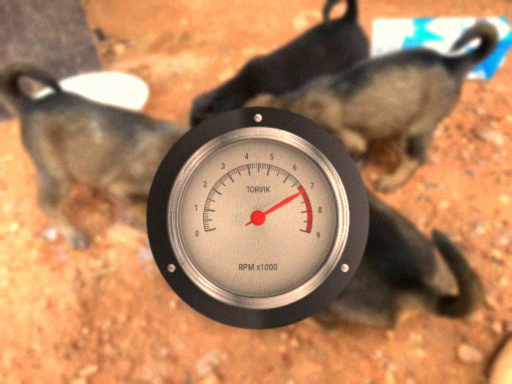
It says 7000
